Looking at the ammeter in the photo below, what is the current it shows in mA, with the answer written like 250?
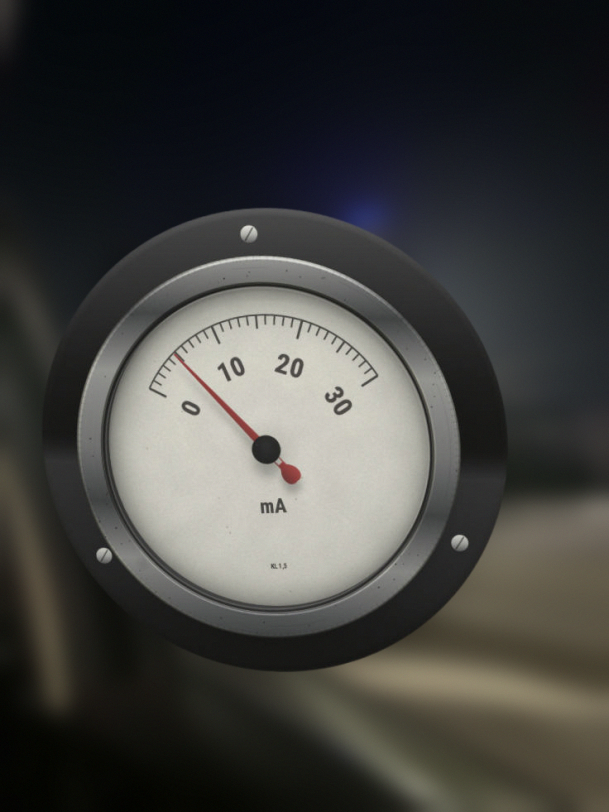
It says 5
